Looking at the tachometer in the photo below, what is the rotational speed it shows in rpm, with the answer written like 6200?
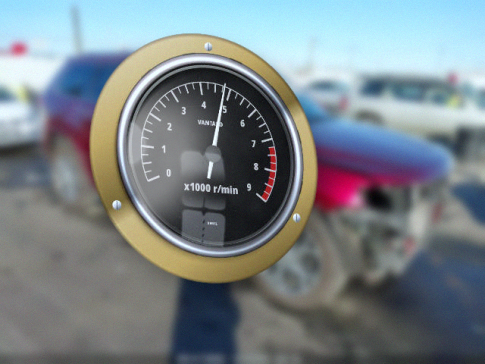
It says 4750
